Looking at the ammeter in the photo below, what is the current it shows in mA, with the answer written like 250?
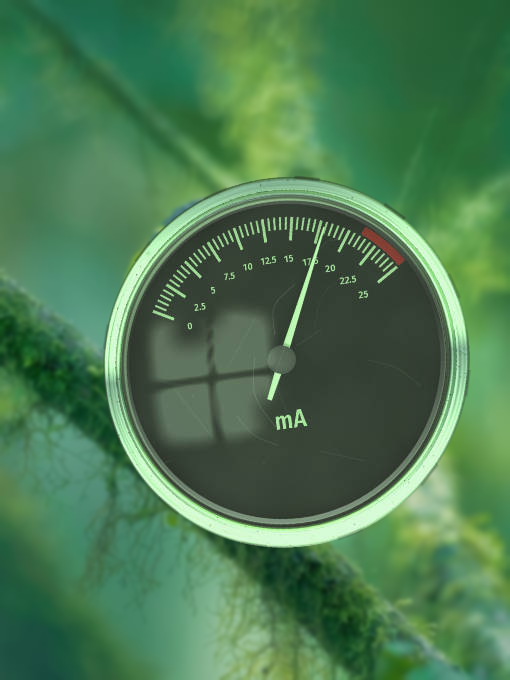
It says 18
